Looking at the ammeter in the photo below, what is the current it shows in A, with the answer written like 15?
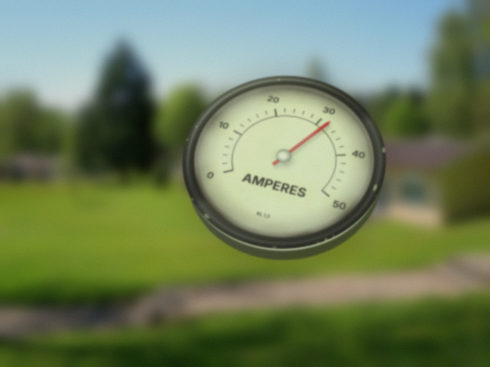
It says 32
